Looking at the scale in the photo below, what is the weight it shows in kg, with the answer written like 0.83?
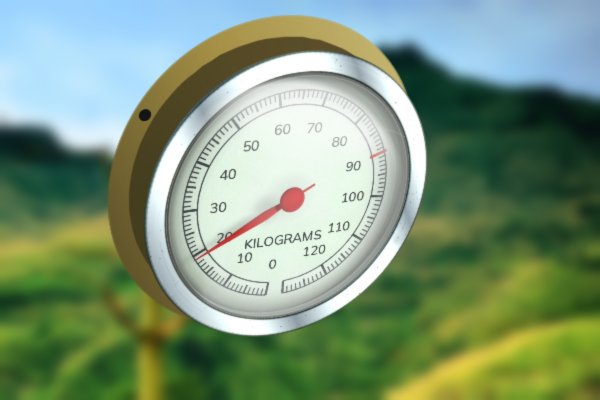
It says 20
